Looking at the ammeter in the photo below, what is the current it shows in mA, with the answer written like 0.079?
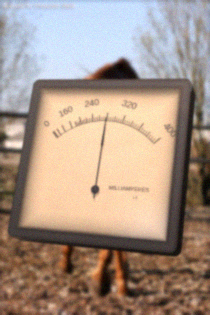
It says 280
